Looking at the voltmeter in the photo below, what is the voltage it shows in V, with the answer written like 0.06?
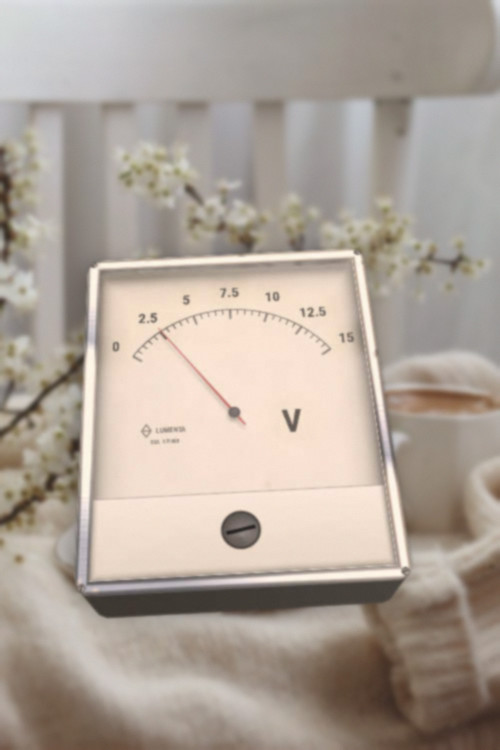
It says 2.5
